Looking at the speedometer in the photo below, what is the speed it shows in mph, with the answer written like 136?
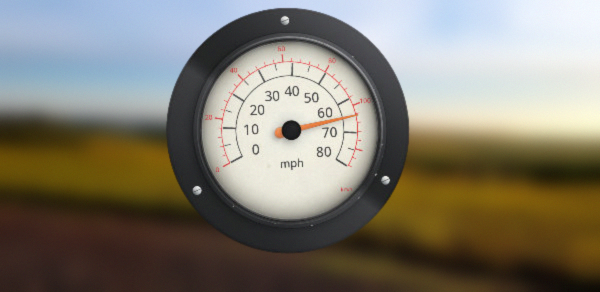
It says 65
